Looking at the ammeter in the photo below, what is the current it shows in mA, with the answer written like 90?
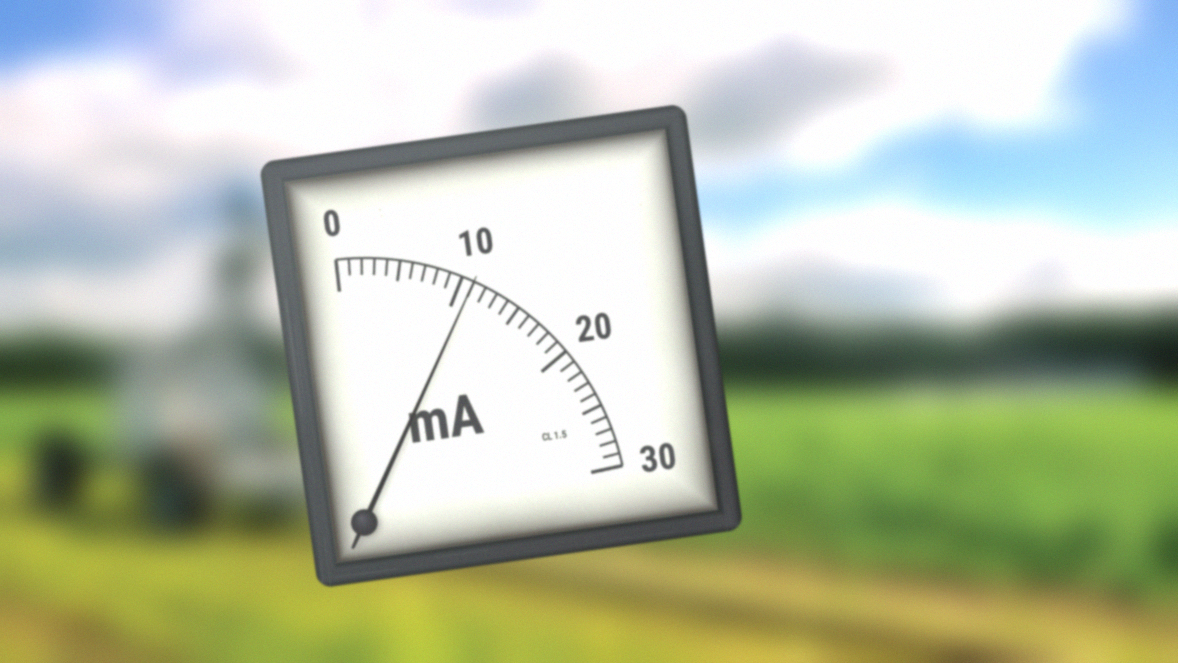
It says 11
